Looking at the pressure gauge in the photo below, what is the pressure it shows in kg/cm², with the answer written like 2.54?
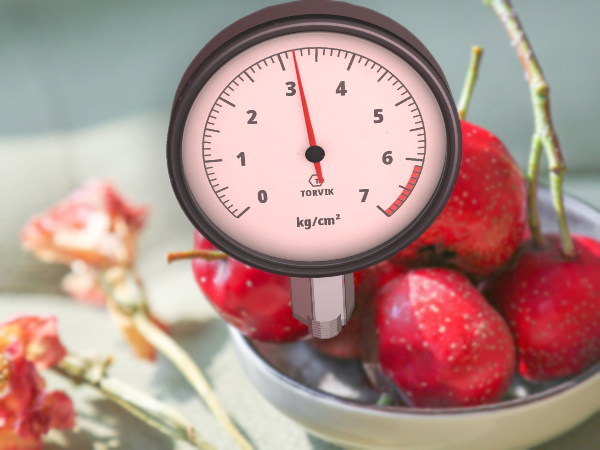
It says 3.2
